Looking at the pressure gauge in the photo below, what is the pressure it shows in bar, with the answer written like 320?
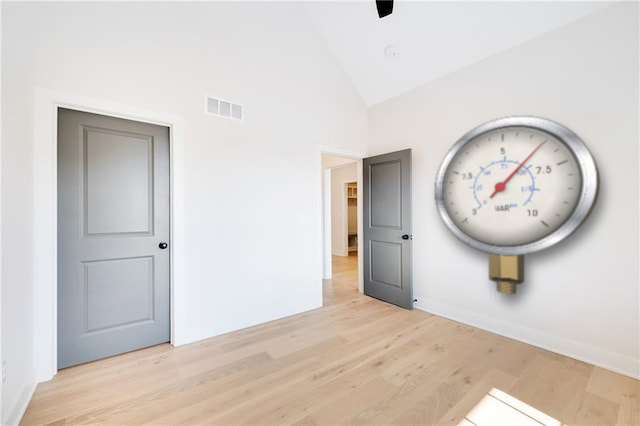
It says 6.5
